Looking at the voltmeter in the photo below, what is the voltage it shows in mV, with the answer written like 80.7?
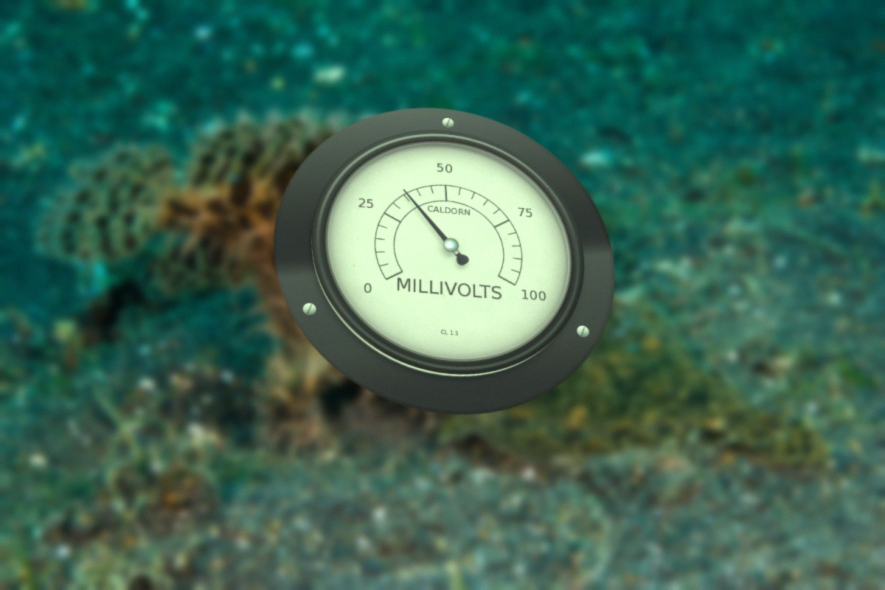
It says 35
